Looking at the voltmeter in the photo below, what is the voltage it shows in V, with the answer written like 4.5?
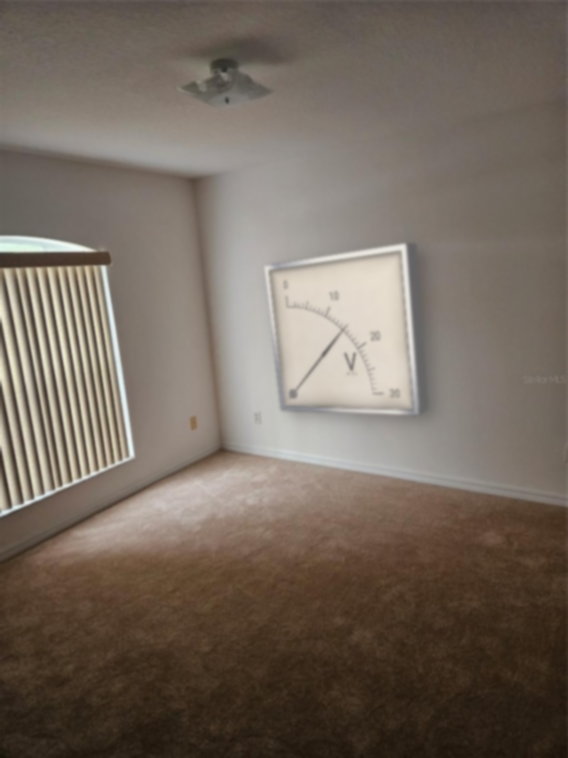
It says 15
